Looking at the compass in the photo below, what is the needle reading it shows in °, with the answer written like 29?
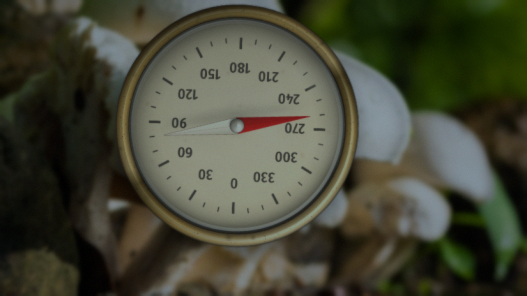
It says 260
